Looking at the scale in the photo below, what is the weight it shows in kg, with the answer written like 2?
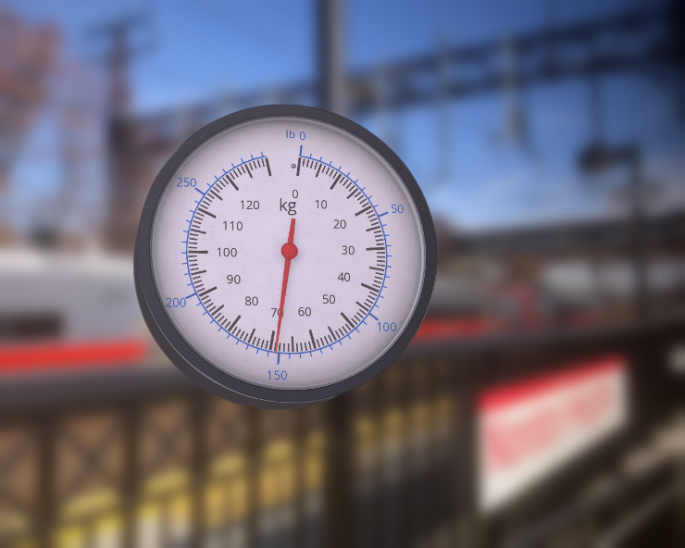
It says 69
